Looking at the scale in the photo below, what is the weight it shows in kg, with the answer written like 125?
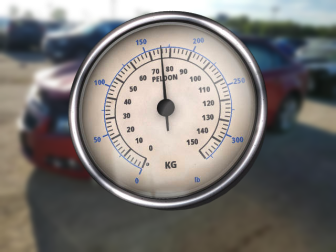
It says 76
